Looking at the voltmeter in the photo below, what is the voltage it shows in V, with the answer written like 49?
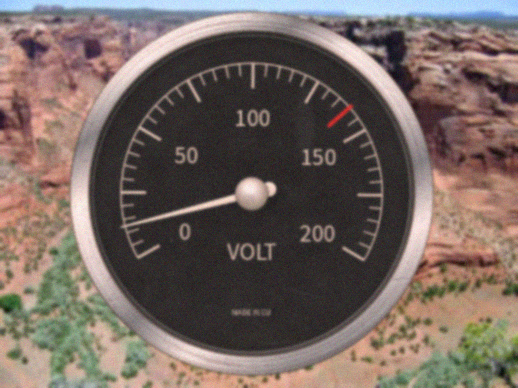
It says 12.5
